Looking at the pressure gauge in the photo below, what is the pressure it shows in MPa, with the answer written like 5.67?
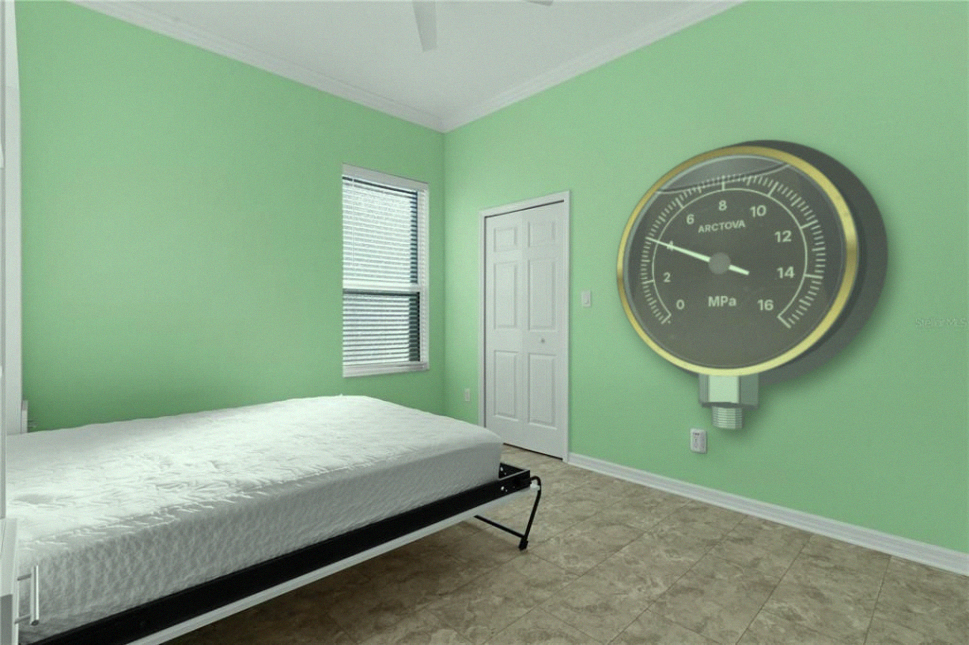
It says 4
